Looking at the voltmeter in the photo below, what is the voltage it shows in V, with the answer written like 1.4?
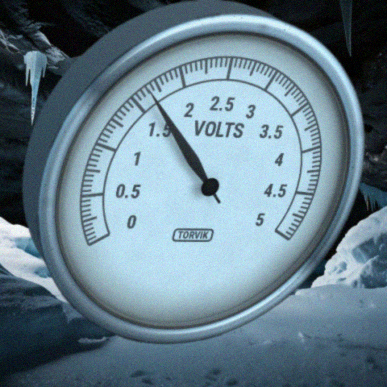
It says 1.65
